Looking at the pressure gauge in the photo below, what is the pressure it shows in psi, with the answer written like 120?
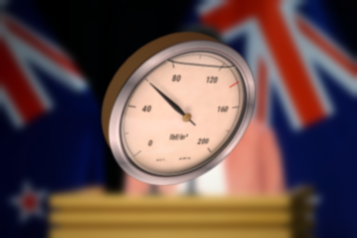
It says 60
